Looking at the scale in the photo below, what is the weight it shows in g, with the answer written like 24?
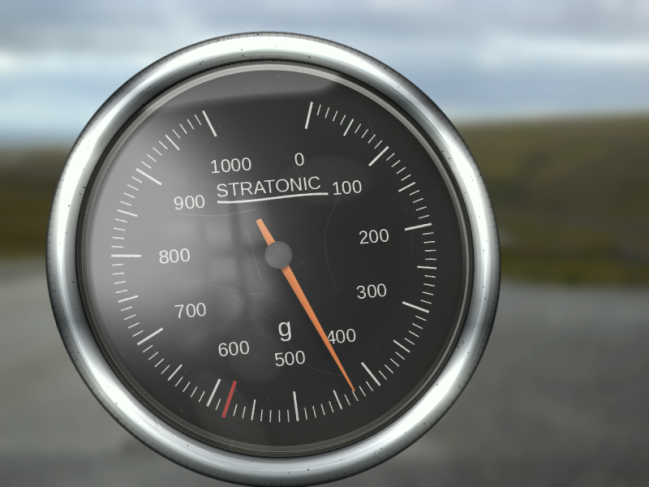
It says 430
